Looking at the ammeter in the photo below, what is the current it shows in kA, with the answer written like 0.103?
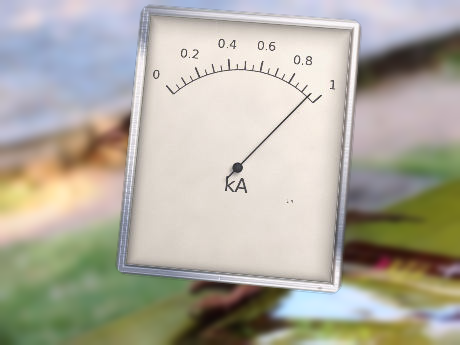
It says 0.95
